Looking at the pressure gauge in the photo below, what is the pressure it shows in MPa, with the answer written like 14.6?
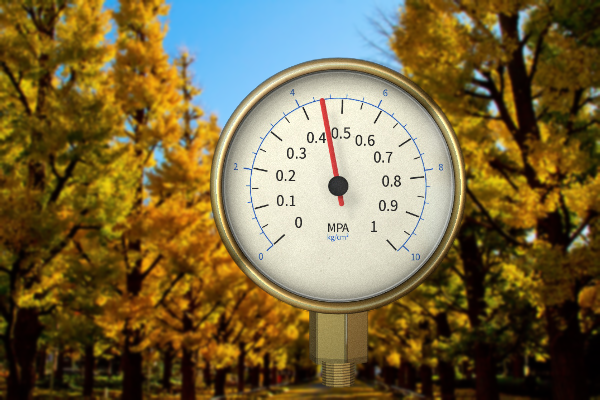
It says 0.45
